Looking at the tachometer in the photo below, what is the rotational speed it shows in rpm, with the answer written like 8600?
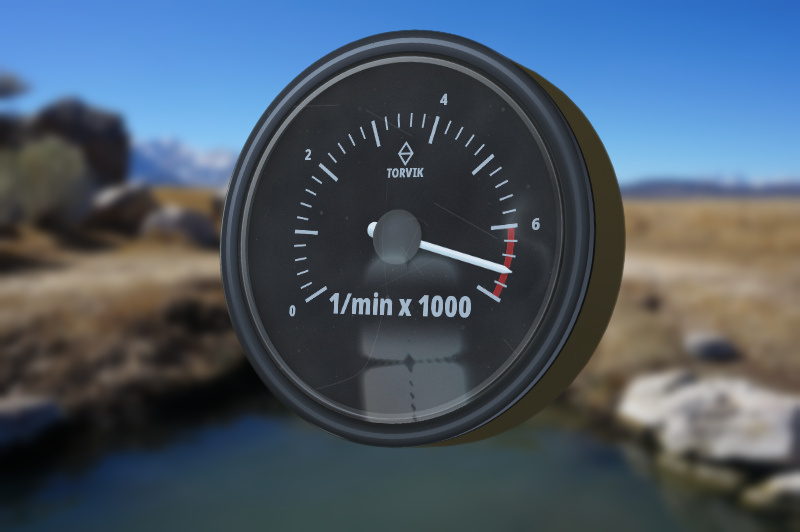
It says 6600
